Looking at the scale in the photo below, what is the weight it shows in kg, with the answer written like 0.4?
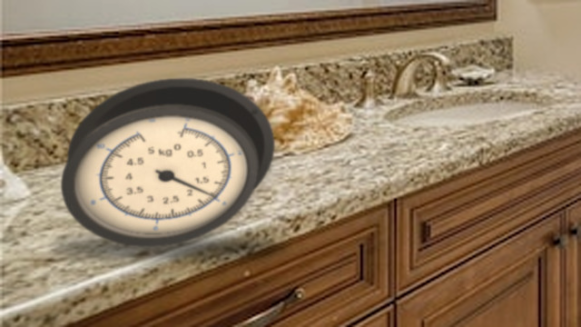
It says 1.75
